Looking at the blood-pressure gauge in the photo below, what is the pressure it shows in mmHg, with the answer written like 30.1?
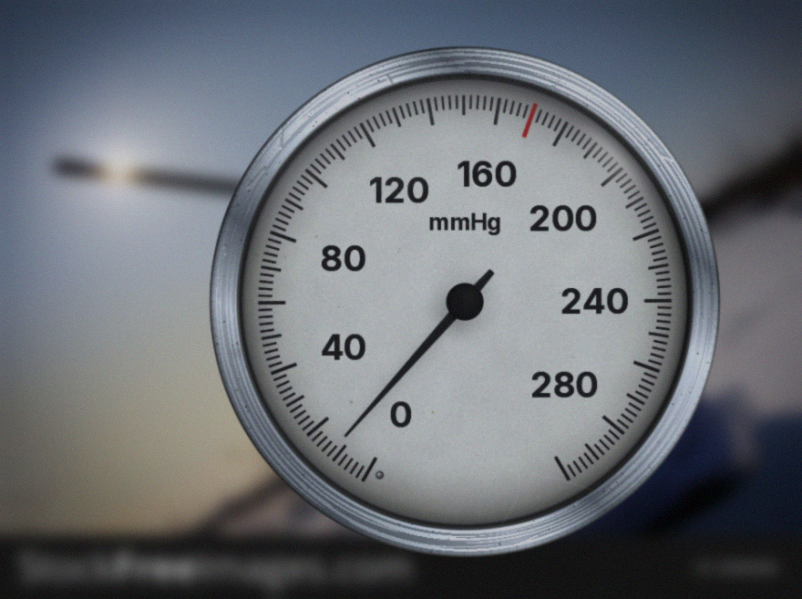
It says 12
